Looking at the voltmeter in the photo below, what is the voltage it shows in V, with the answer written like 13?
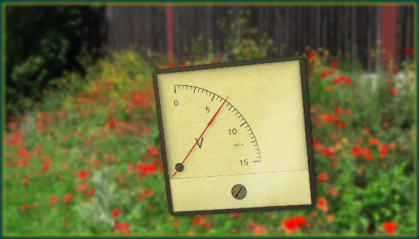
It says 6.5
